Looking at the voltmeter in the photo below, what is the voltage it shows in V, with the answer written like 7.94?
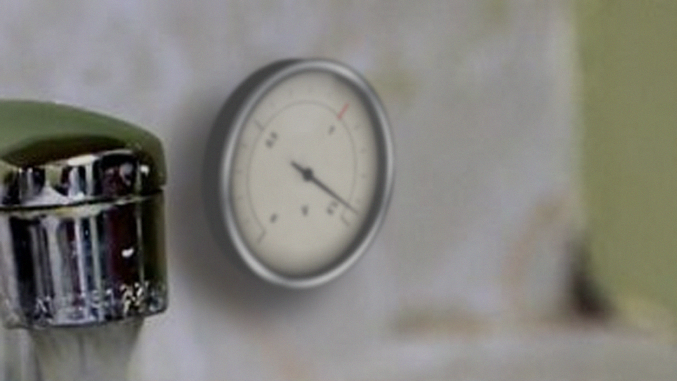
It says 1.45
